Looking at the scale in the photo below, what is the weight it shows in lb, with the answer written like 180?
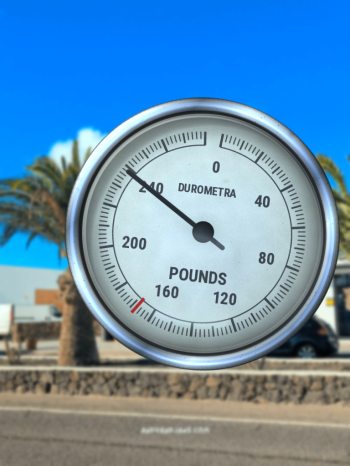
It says 238
